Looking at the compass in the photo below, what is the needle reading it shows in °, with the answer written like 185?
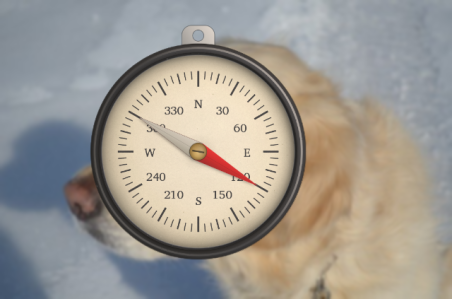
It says 120
